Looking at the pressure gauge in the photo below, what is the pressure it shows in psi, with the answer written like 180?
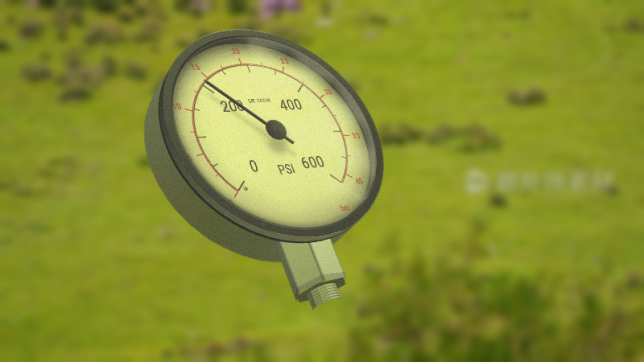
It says 200
